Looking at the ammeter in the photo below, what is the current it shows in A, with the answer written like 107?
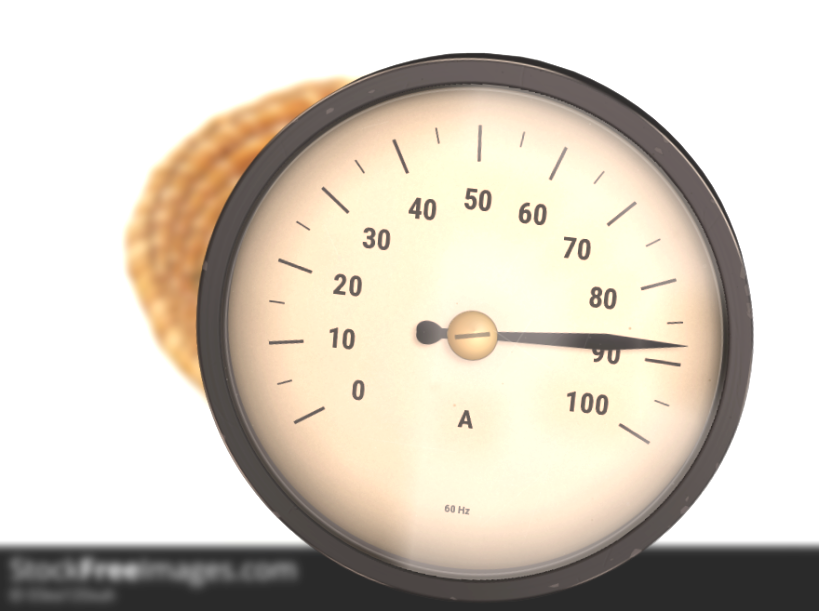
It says 87.5
